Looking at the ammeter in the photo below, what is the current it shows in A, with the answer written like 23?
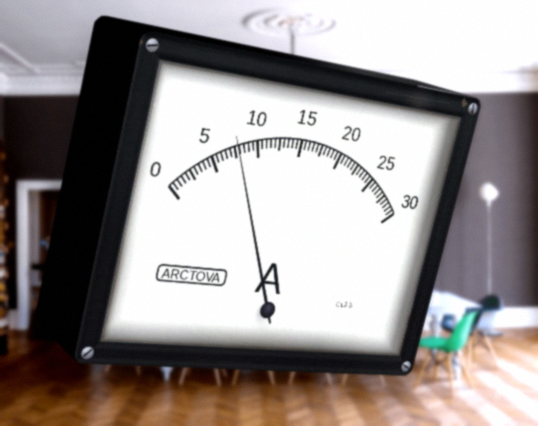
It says 7.5
